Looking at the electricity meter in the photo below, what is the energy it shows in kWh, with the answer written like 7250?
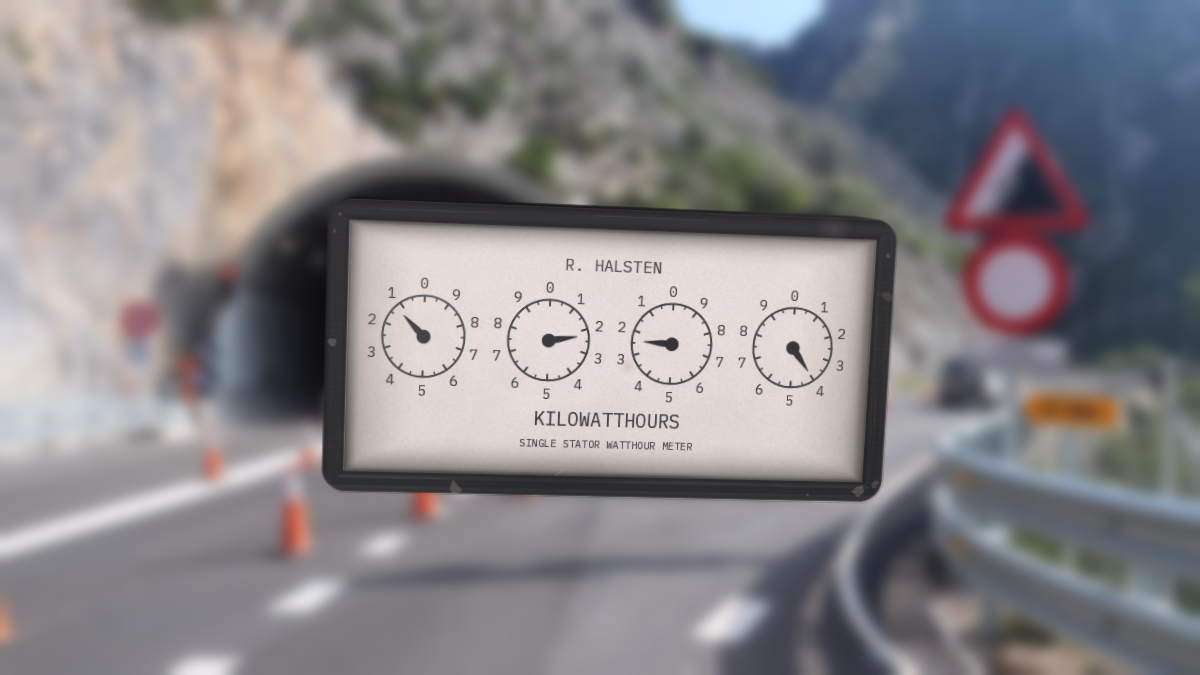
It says 1224
